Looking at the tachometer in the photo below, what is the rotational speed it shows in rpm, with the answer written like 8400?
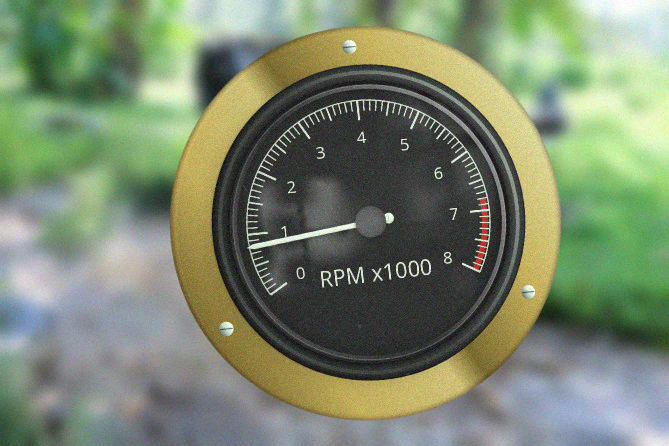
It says 800
